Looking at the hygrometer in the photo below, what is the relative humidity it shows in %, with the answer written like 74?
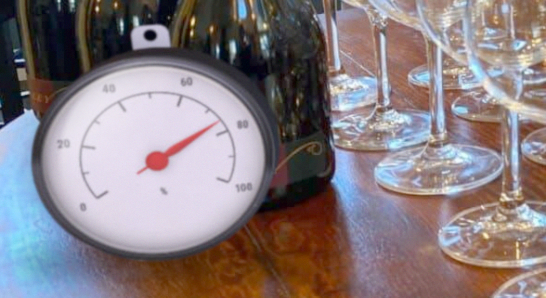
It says 75
